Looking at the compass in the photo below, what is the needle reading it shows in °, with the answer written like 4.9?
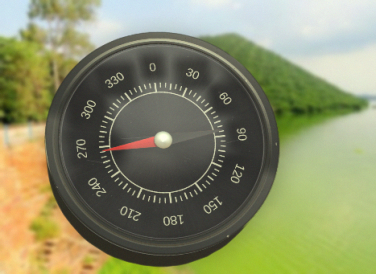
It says 265
